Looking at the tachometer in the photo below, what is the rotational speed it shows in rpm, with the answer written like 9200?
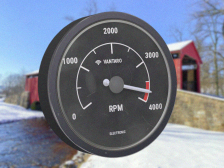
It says 3750
